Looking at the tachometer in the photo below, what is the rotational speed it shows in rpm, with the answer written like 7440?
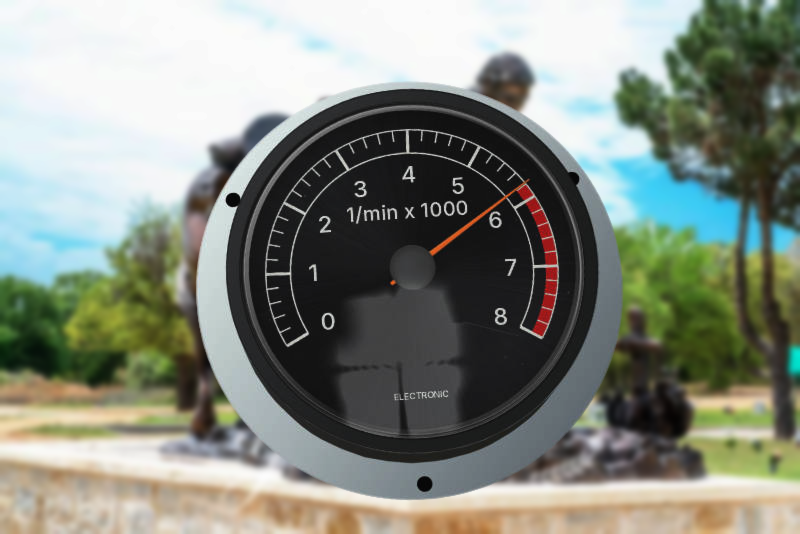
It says 5800
